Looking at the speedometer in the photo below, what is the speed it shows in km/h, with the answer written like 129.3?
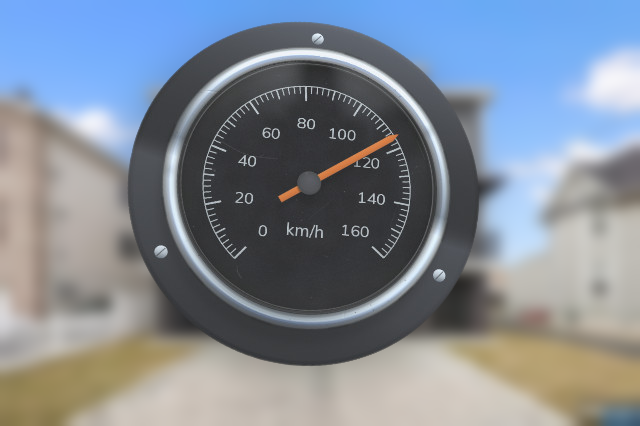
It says 116
